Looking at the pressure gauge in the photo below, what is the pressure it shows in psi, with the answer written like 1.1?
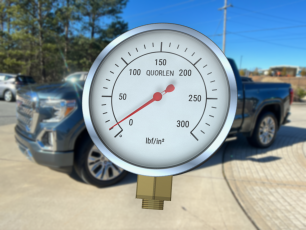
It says 10
